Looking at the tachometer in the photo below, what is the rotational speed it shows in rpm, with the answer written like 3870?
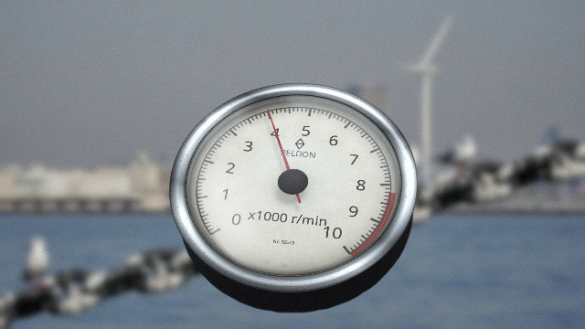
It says 4000
